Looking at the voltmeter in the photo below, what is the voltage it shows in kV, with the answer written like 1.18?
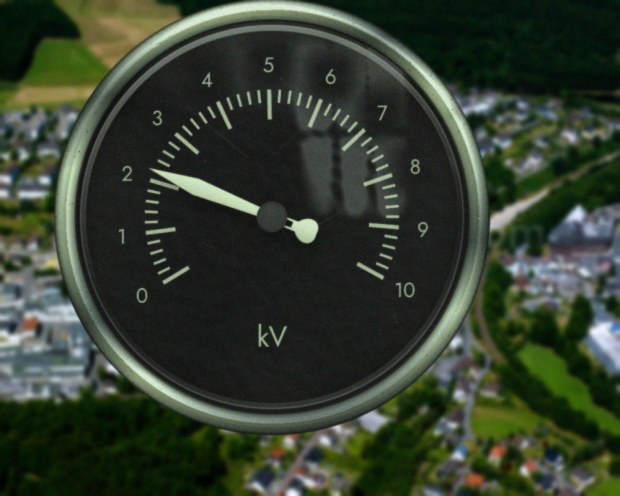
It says 2.2
